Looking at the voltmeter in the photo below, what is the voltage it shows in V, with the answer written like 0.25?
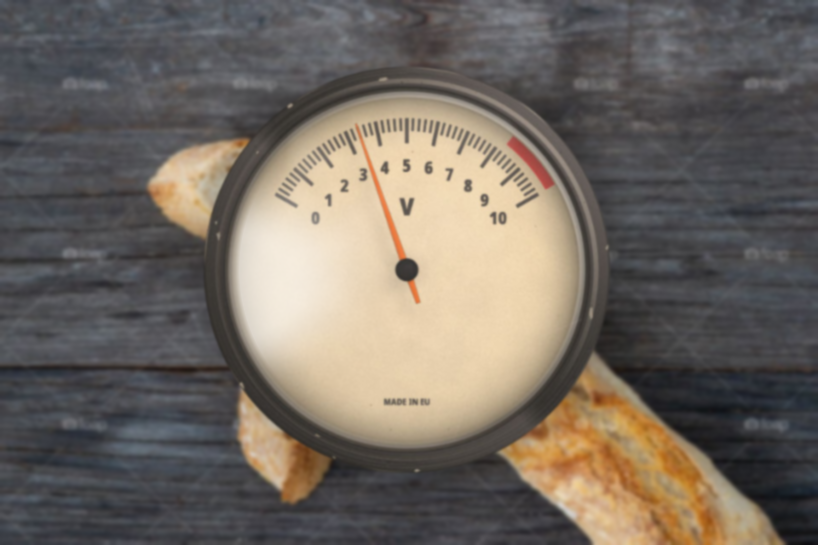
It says 3.4
